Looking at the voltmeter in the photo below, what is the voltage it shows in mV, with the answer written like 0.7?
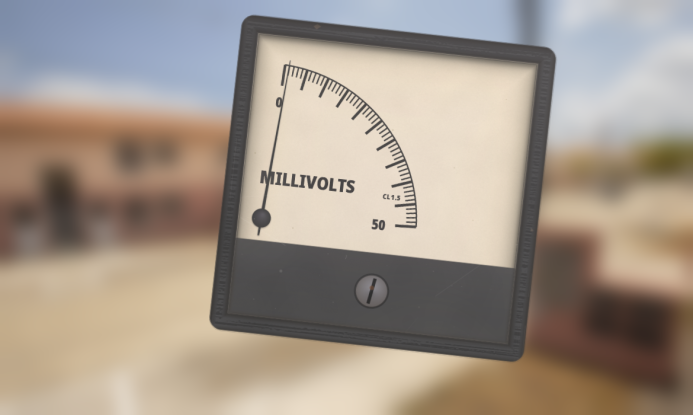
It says 1
